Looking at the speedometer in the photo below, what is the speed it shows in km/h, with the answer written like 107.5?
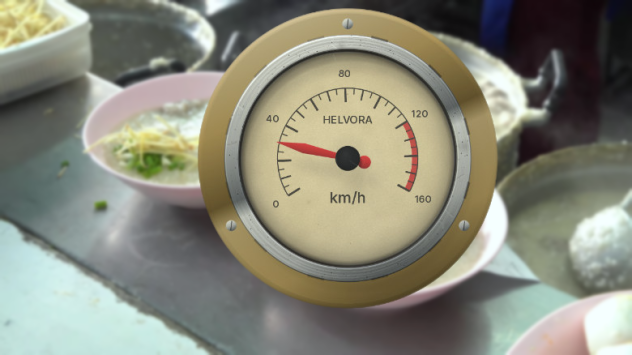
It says 30
